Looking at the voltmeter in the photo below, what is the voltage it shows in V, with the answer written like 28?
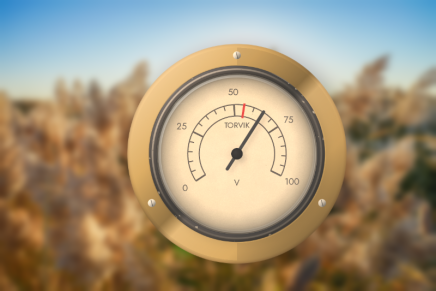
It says 65
